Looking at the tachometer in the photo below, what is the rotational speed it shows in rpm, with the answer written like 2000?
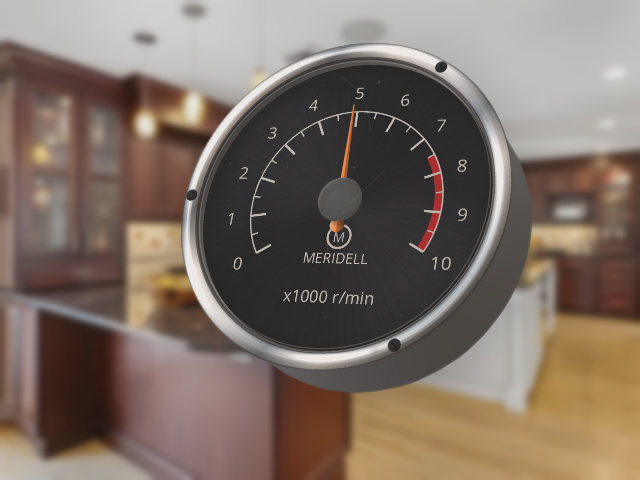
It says 5000
